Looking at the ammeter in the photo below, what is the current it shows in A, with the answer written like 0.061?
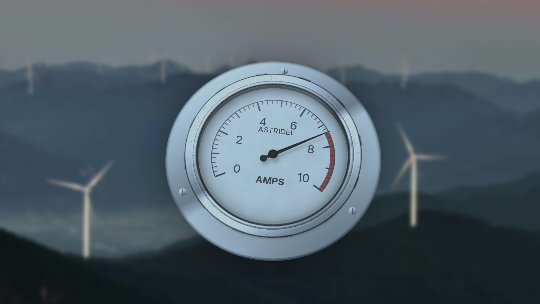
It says 7.4
